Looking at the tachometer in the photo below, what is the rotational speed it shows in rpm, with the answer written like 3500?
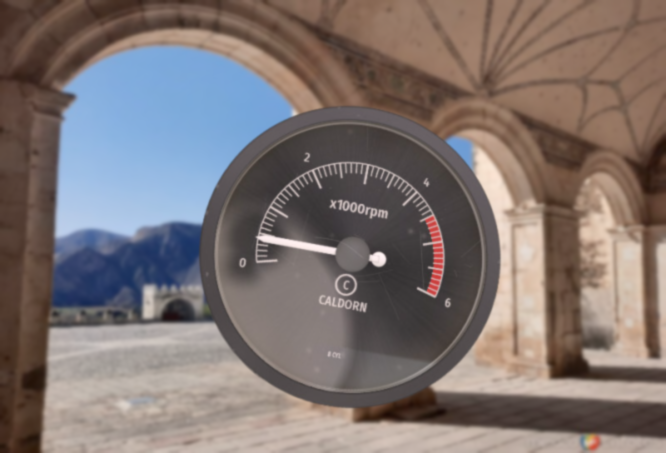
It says 400
